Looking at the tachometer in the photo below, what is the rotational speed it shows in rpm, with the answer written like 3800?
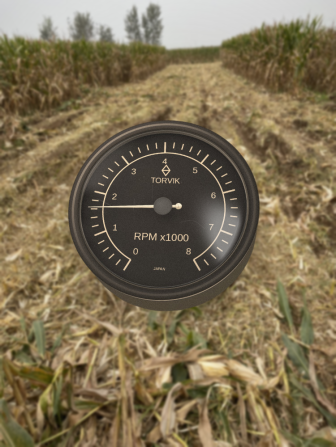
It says 1600
